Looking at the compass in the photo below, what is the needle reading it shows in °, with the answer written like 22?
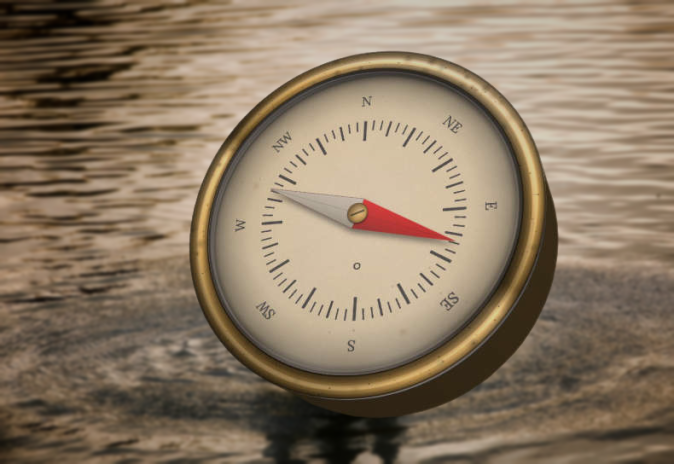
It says 110
